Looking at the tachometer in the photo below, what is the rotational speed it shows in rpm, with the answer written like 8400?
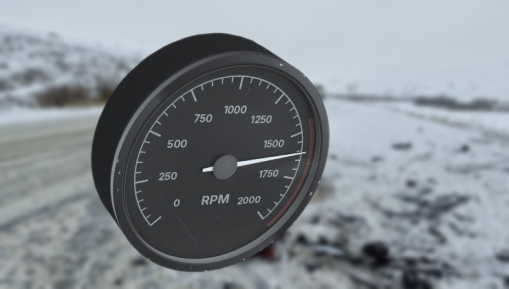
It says 1600
